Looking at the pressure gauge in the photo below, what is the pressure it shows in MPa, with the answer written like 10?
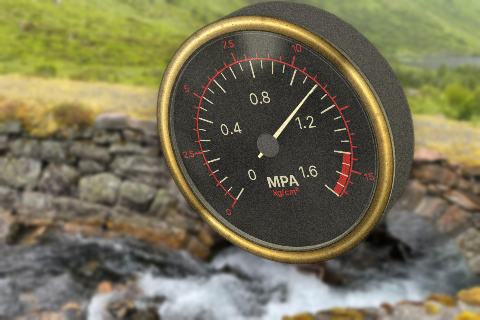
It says 1.1
